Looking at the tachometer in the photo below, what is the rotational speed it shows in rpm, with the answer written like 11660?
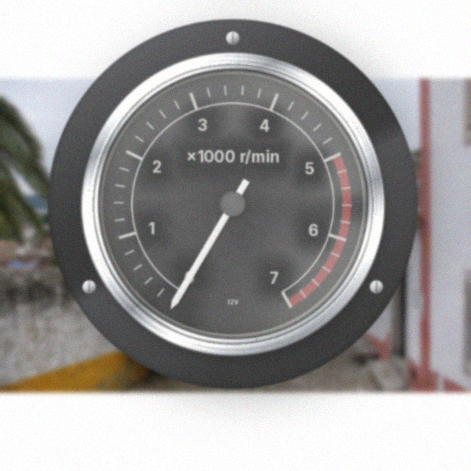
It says 0
